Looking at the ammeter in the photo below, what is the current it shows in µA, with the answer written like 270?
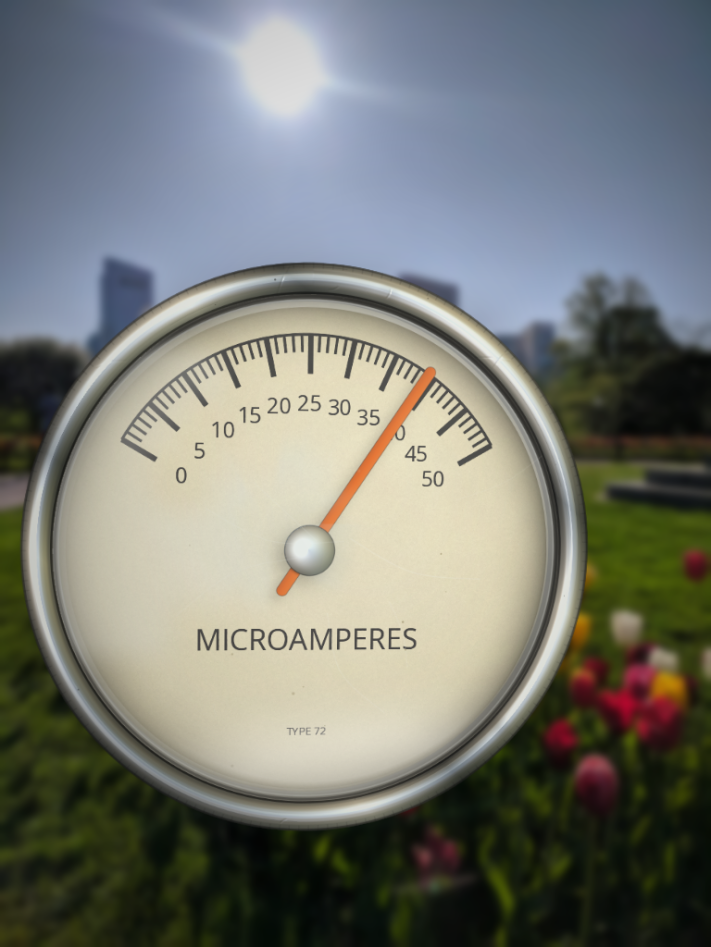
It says 39
